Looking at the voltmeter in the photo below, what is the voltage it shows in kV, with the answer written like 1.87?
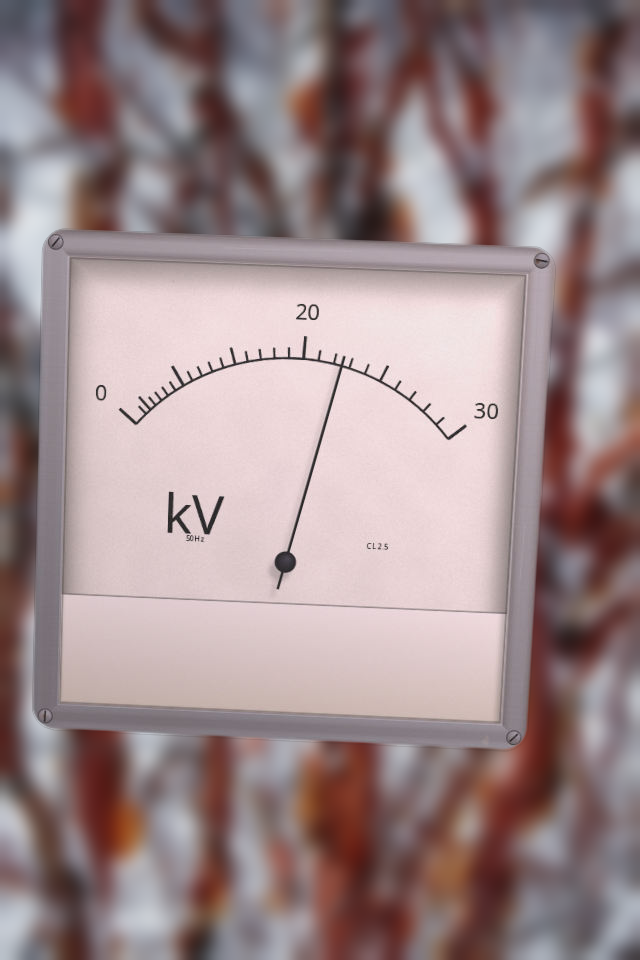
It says 22.5
